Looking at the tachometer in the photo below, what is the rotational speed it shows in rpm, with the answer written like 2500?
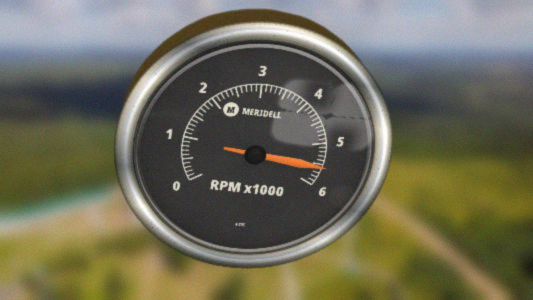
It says 5500
